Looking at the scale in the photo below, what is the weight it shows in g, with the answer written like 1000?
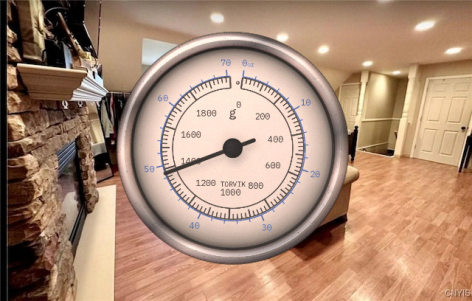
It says 1380
